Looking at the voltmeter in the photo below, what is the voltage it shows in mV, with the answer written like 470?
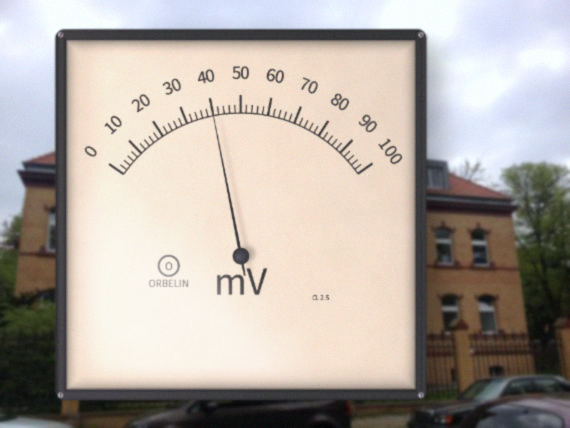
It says 40
